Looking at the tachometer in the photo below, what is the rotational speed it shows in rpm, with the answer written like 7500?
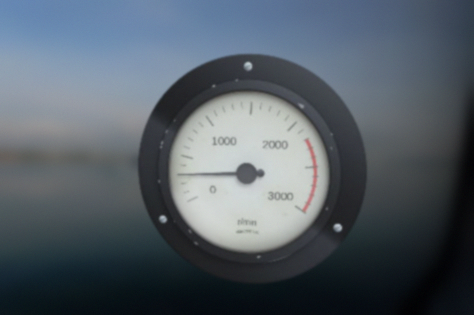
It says 300
